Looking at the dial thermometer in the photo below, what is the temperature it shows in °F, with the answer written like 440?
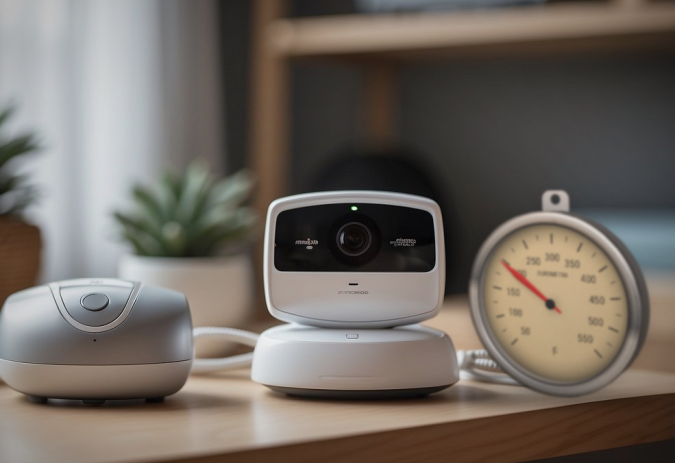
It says 200
